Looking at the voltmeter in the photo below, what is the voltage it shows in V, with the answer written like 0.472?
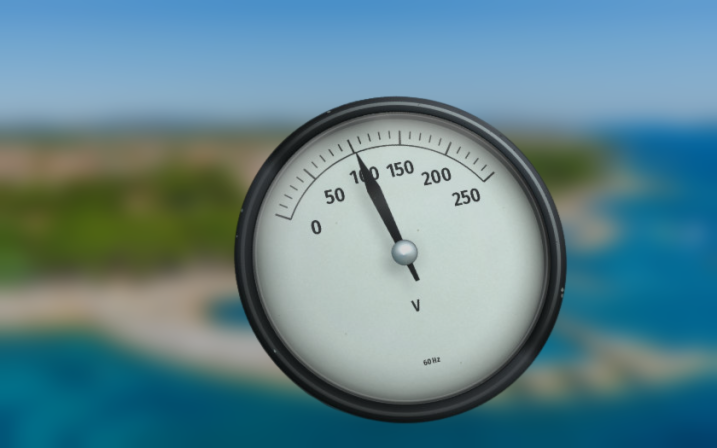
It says 100
